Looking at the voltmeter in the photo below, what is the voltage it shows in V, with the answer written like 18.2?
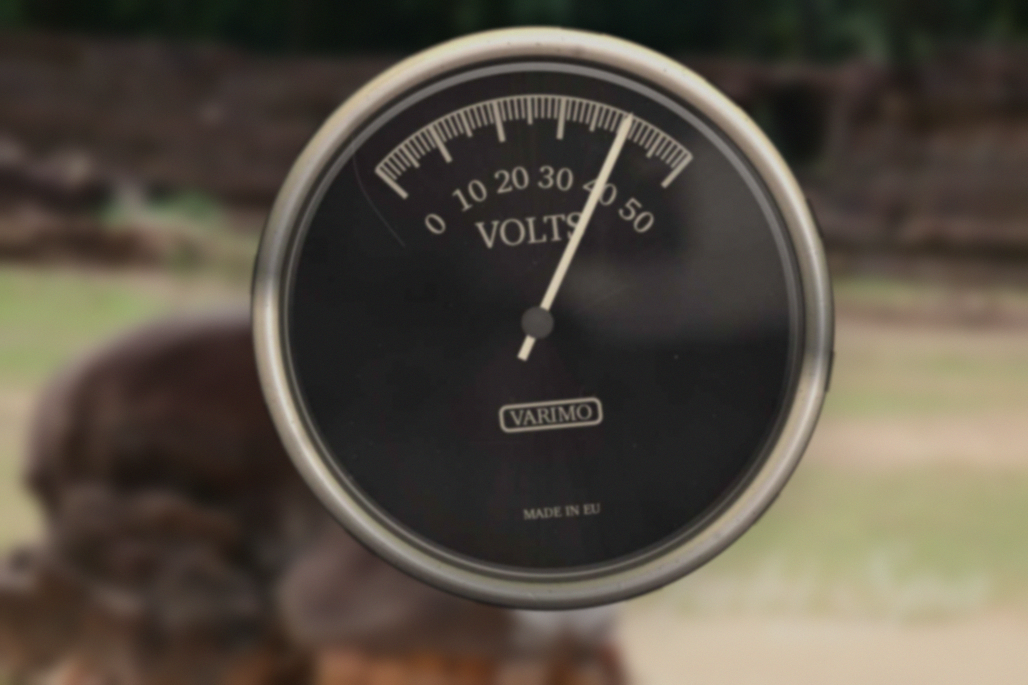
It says 40
